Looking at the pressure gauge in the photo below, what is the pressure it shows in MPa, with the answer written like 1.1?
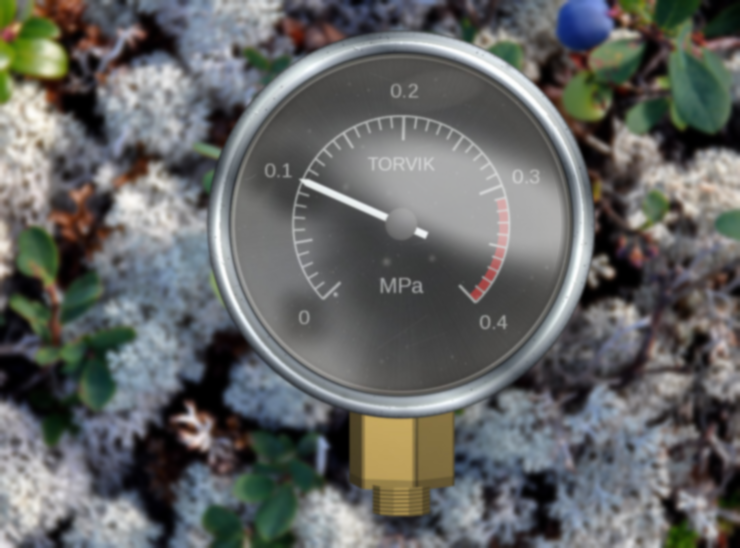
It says 0.1
